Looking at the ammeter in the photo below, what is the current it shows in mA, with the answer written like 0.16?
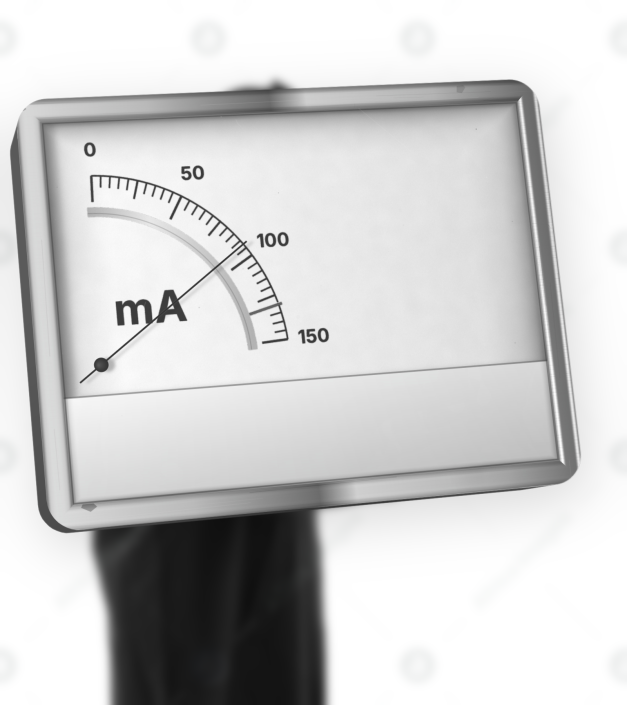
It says 92.5
